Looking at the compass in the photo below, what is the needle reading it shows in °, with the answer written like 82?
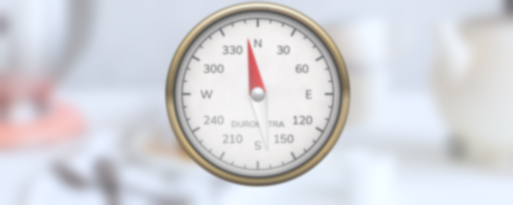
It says 350
